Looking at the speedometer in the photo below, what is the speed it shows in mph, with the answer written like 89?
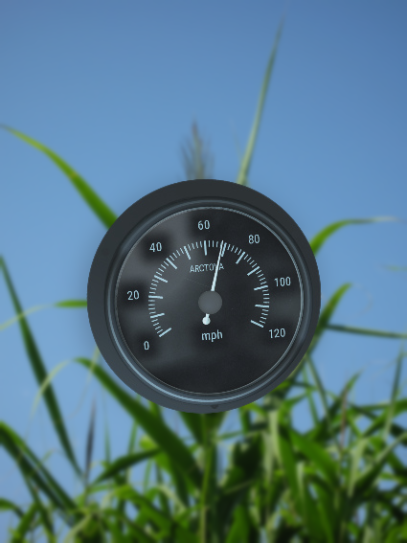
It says 68
